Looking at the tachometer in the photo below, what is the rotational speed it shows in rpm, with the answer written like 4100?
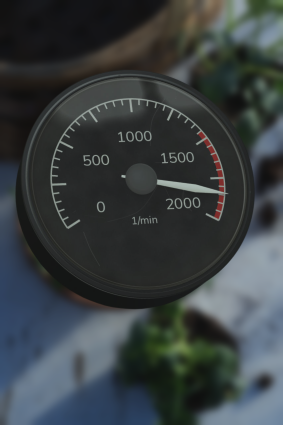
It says 1850
